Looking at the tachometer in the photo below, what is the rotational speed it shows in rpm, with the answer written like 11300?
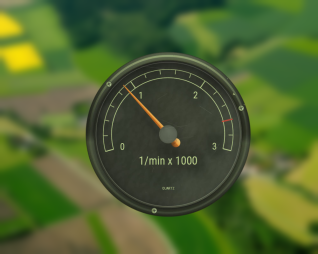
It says 900
